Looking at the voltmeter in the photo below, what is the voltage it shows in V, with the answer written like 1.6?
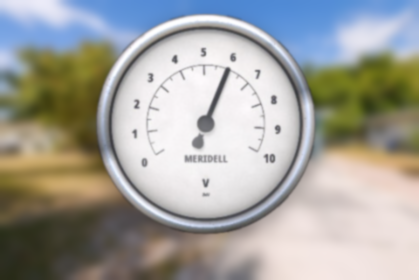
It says 6
